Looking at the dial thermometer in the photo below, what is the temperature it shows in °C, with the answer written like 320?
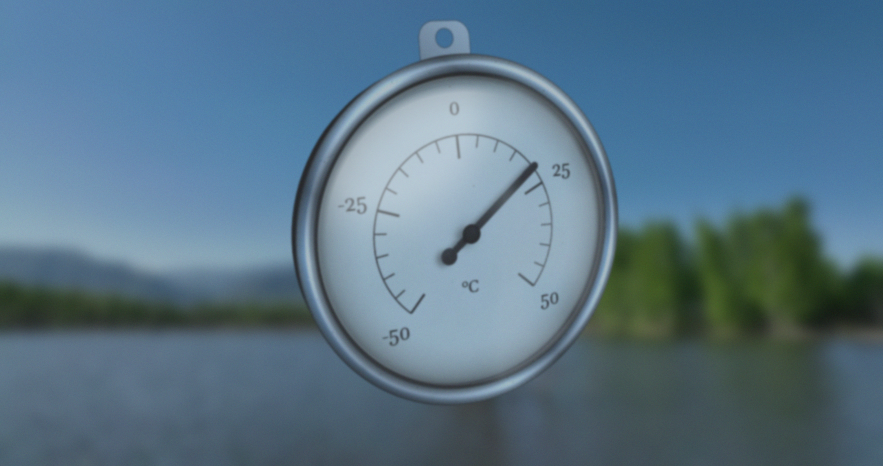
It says 20
